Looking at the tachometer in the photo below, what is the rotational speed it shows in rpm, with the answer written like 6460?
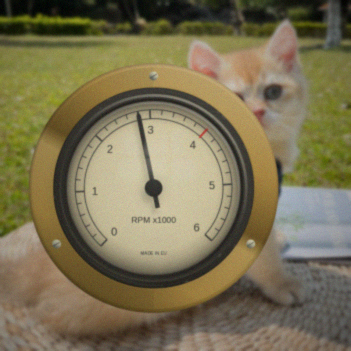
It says 2800
